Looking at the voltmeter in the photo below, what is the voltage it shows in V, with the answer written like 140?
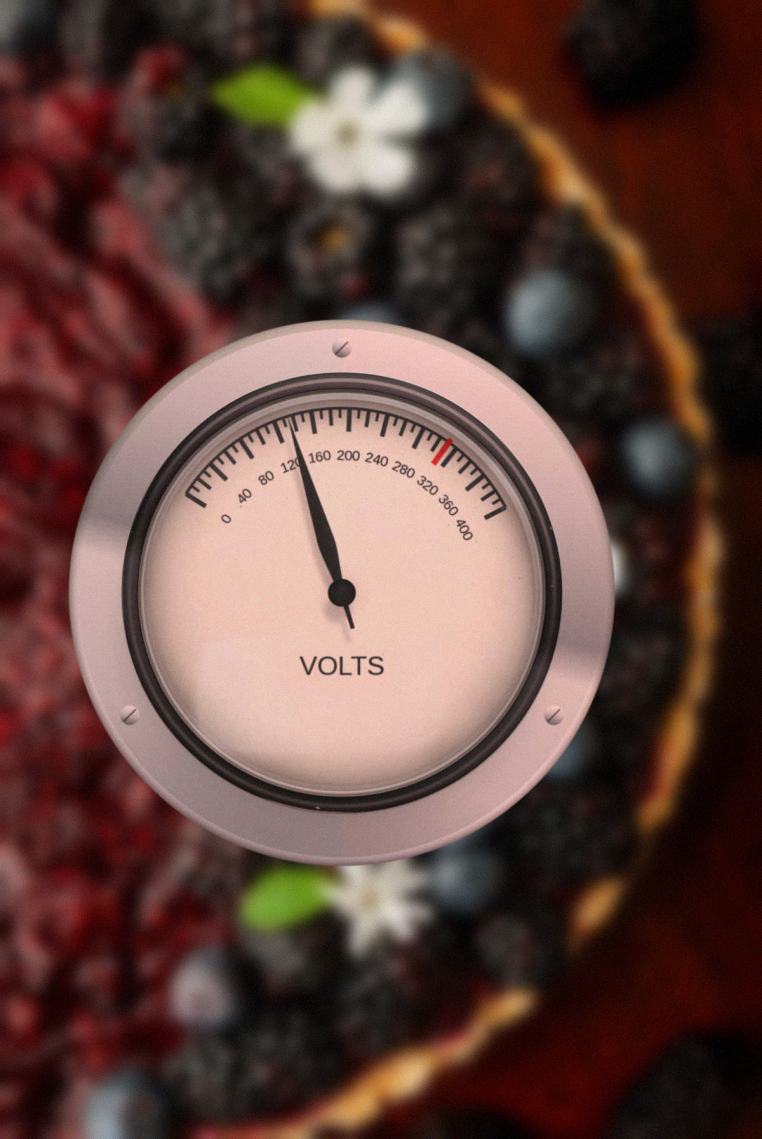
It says 135
